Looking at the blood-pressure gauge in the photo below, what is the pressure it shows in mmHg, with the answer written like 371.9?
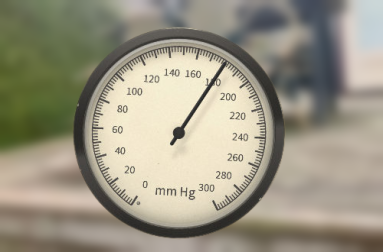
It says 180
